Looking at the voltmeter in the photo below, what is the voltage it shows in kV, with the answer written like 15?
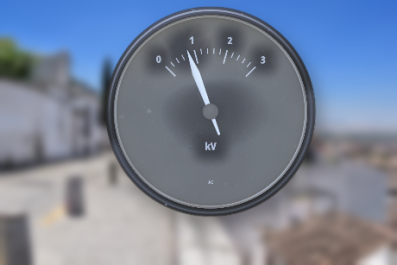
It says 0.8
